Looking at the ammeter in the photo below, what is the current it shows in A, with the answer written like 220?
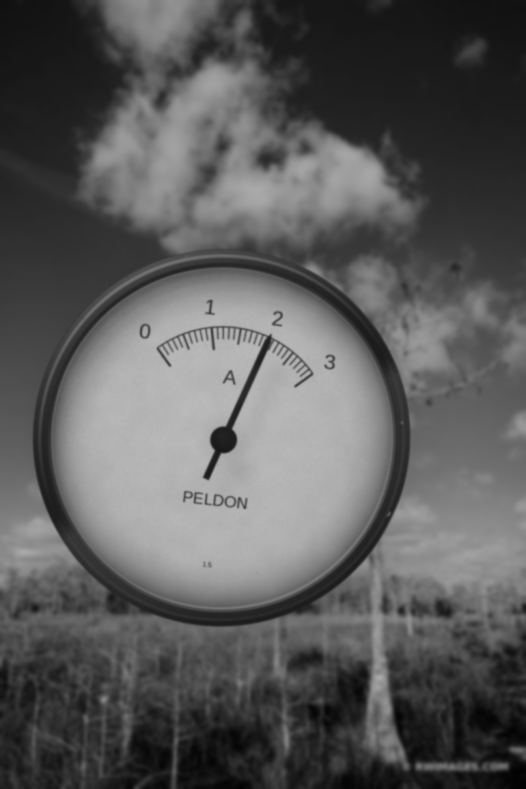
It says 2
